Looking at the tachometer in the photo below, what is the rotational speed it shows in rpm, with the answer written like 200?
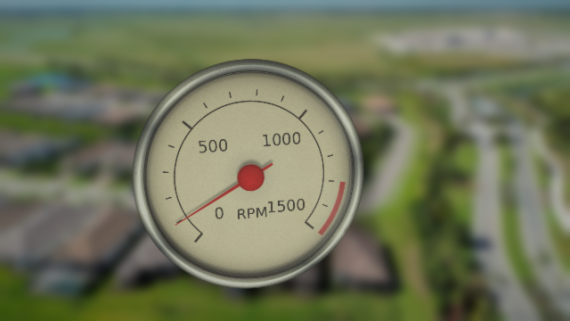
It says 100
